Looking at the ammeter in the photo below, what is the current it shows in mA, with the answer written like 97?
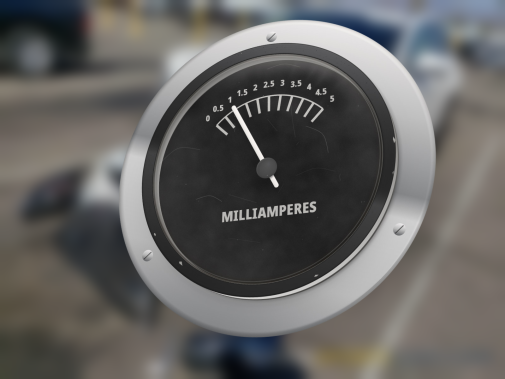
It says 1
